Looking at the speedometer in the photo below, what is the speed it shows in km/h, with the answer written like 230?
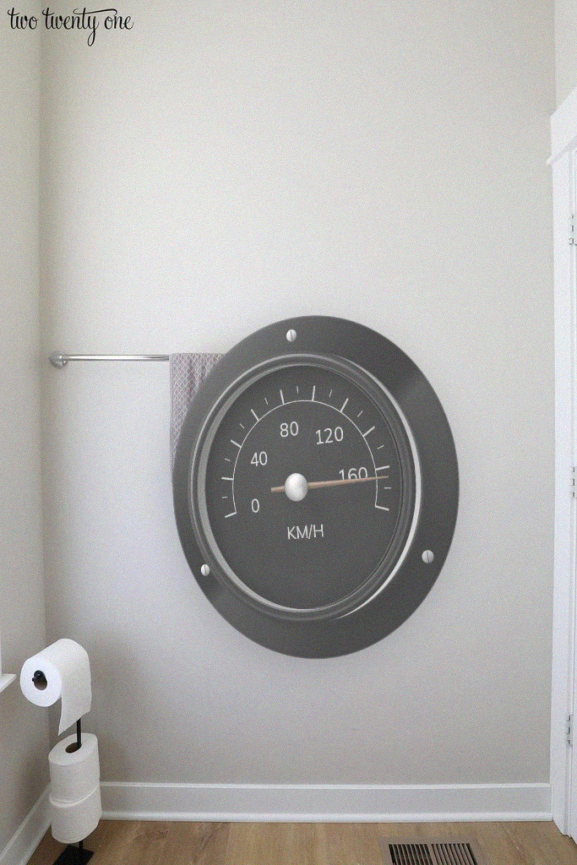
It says 165
